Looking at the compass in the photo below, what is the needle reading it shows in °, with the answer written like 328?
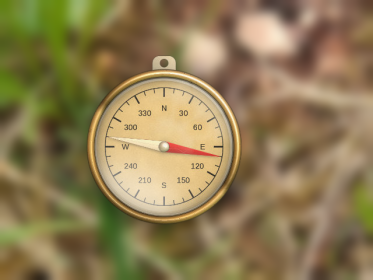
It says 100
